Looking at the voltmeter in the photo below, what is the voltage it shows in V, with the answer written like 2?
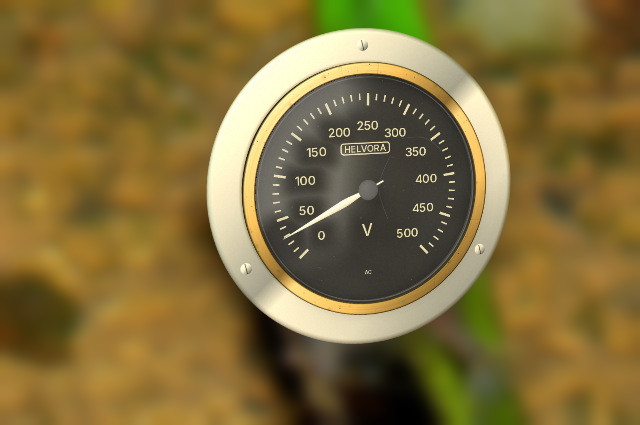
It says 30
